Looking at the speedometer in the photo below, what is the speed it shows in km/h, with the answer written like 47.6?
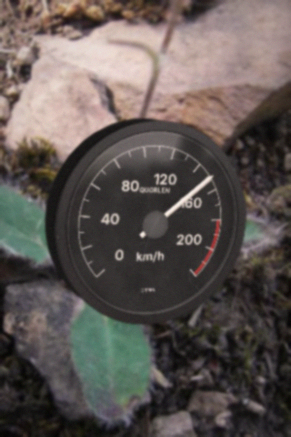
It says 150
